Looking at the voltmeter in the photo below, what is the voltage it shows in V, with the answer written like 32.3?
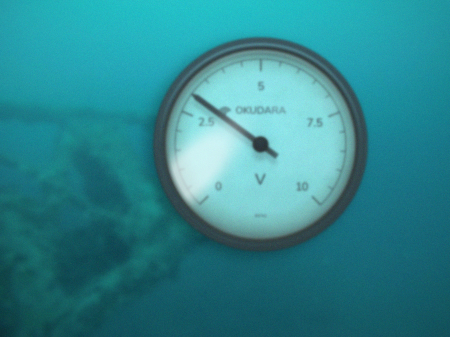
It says 3
